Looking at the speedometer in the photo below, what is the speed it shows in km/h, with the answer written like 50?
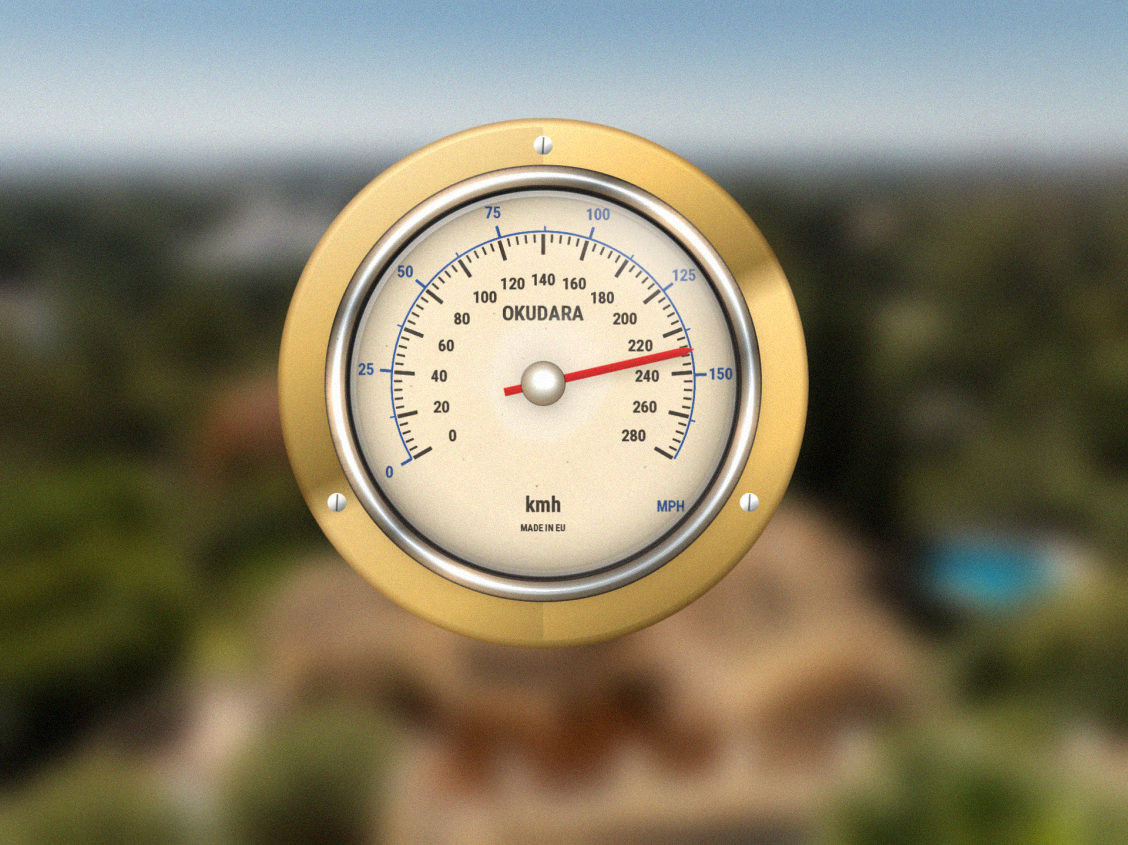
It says 230
